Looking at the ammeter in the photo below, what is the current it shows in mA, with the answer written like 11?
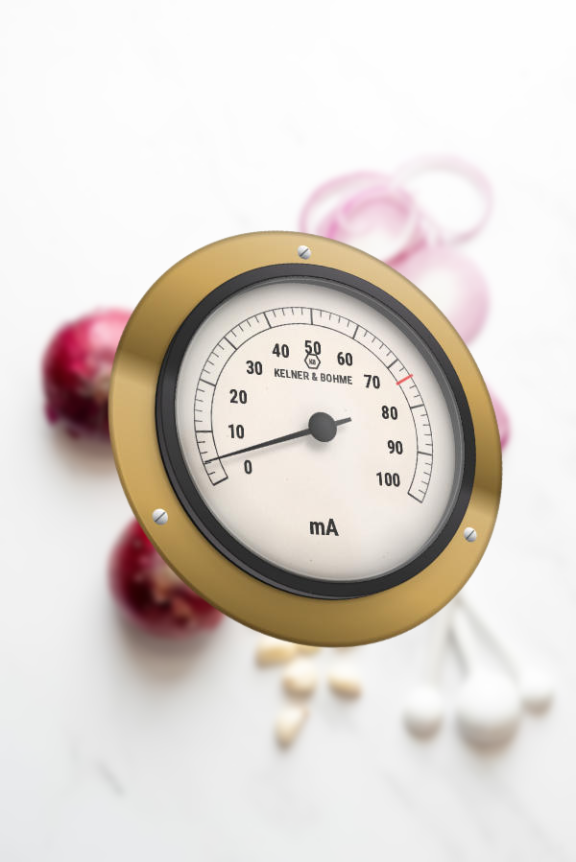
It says 4
